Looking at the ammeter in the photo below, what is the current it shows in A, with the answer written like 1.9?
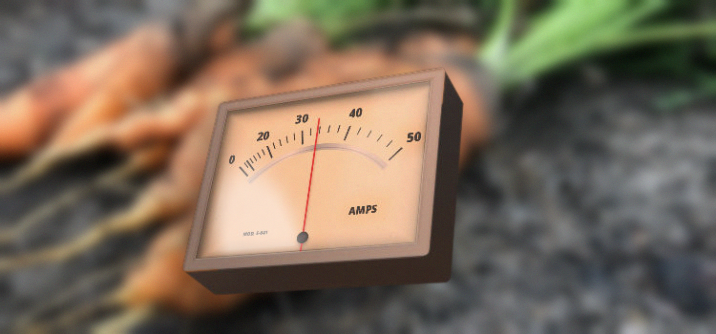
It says 34
